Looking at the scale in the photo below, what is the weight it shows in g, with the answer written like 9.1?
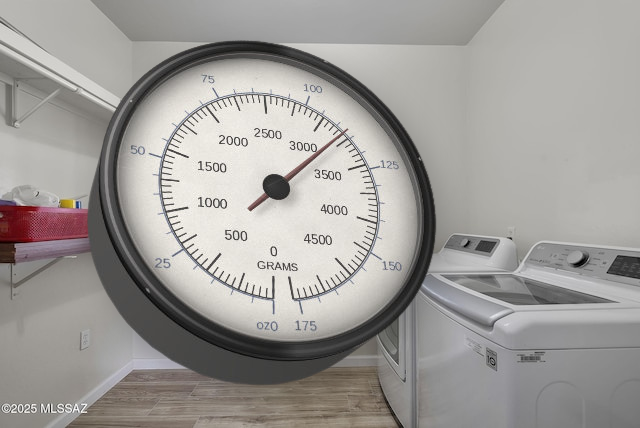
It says 3200
